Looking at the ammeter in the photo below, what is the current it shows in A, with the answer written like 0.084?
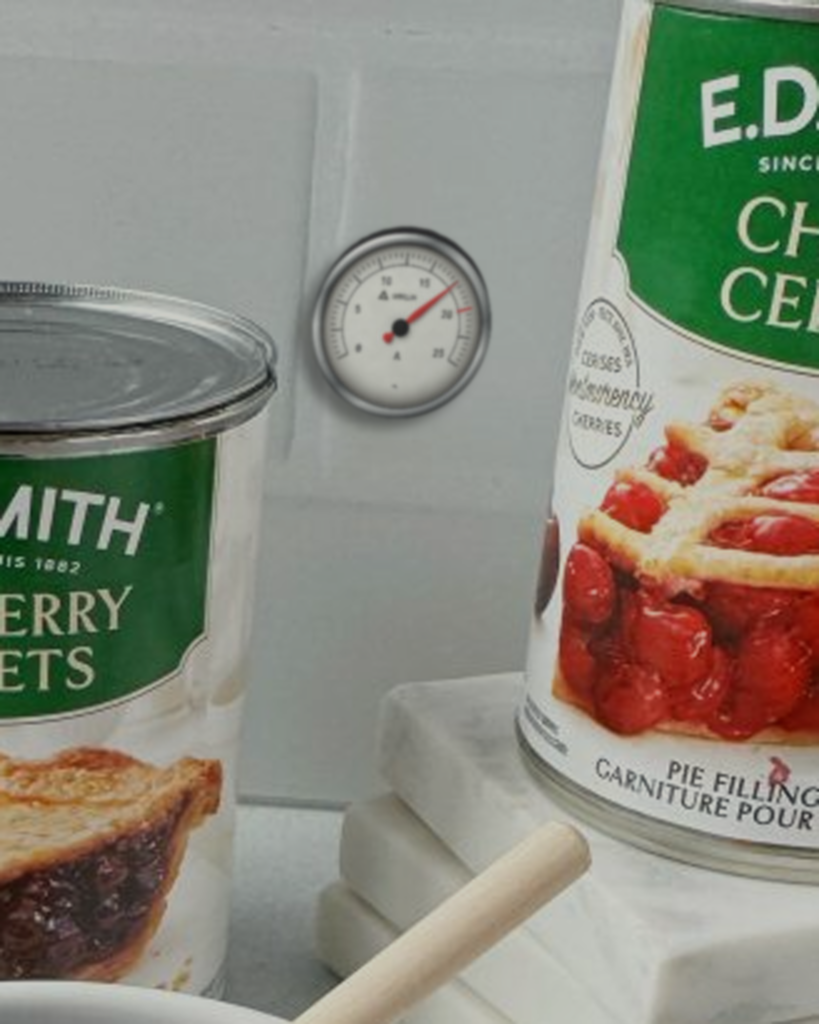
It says 17.5
